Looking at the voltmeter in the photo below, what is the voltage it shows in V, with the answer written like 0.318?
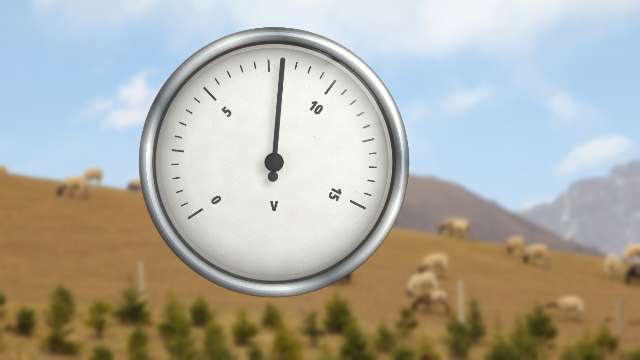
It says 8
